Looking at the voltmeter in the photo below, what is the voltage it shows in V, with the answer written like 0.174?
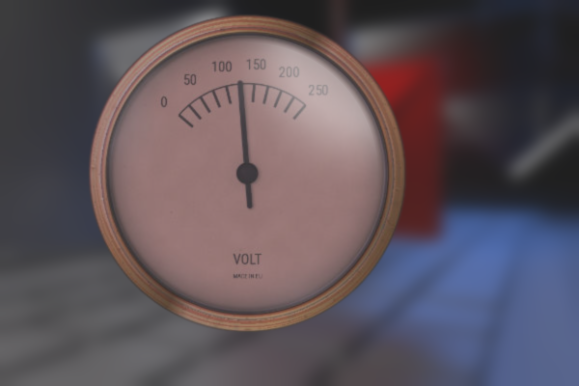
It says 125
